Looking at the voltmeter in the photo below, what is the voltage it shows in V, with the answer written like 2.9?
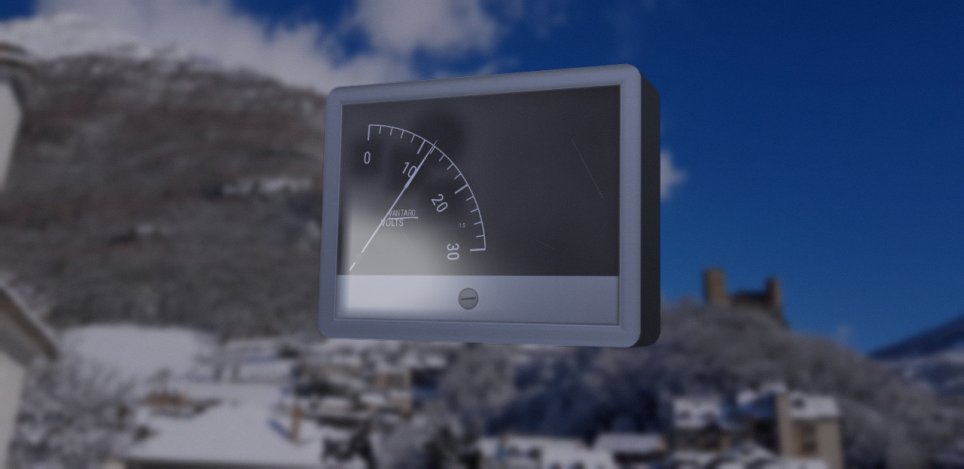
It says 12
